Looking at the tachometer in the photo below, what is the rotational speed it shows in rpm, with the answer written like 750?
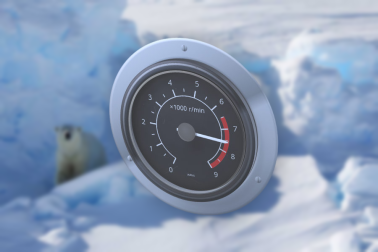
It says 7500
